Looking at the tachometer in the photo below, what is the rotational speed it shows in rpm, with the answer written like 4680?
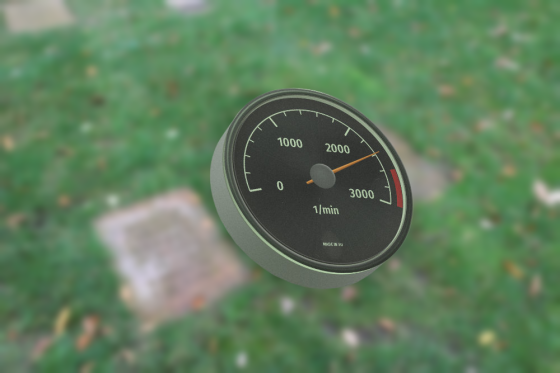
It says 2400
